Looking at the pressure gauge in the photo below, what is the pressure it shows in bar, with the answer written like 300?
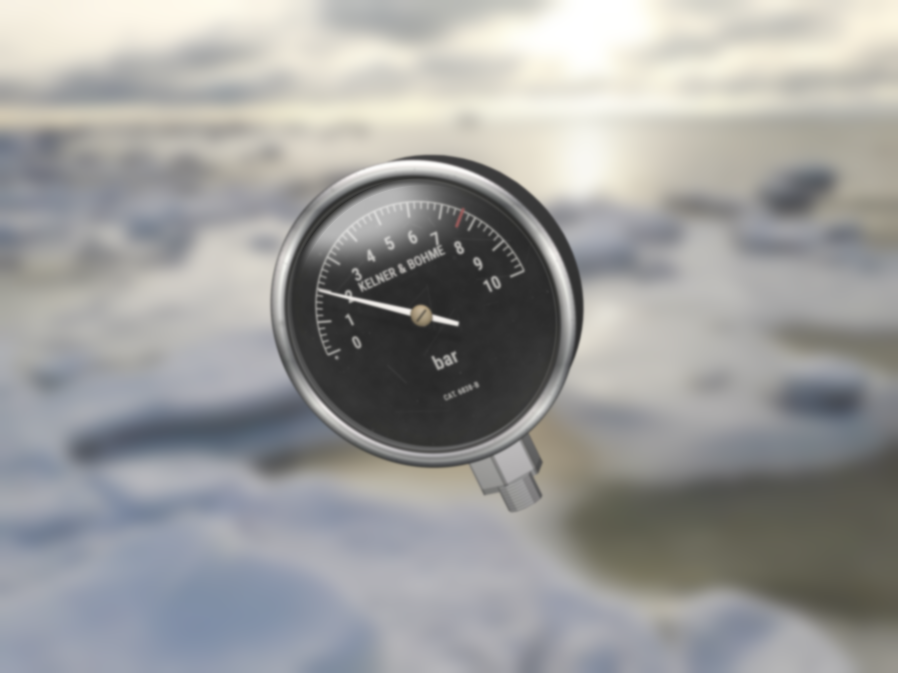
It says 2
